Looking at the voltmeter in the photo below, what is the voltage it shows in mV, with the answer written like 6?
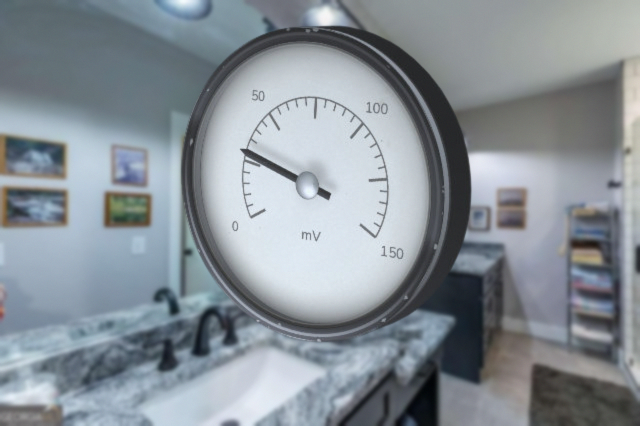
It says 30
